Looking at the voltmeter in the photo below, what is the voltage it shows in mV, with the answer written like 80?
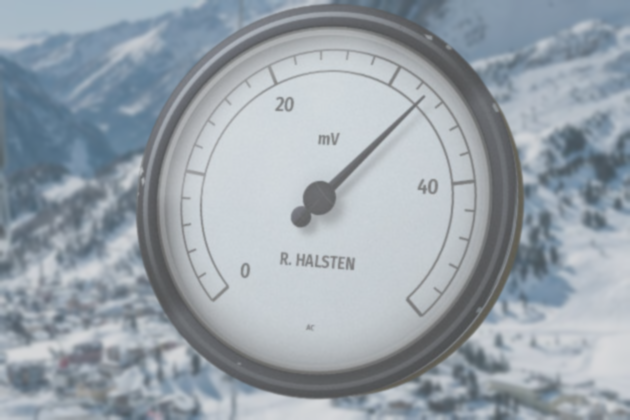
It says 33
